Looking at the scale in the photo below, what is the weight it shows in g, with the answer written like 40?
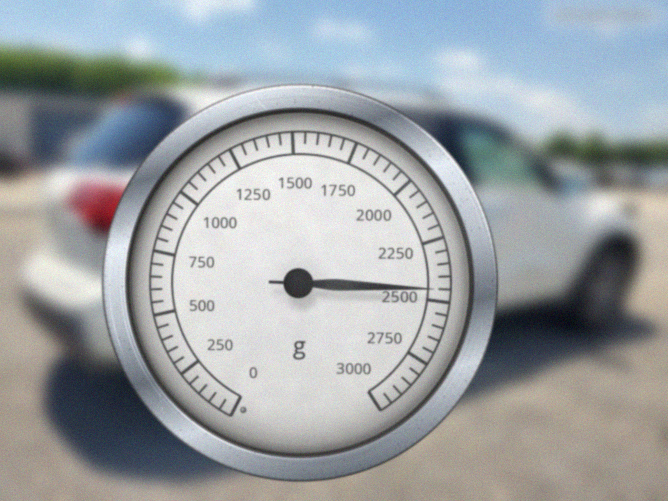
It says 2450
